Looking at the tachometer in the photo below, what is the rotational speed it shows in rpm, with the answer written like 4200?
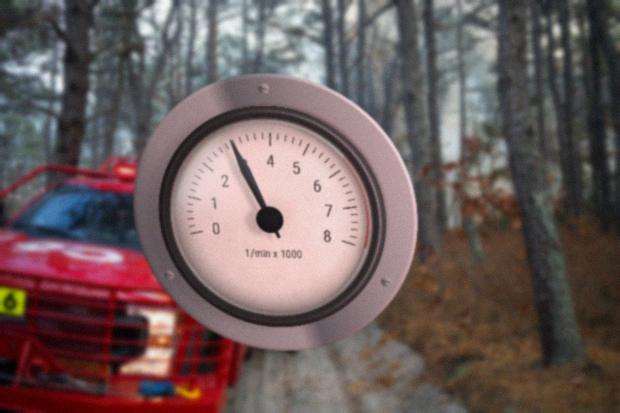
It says 3000
